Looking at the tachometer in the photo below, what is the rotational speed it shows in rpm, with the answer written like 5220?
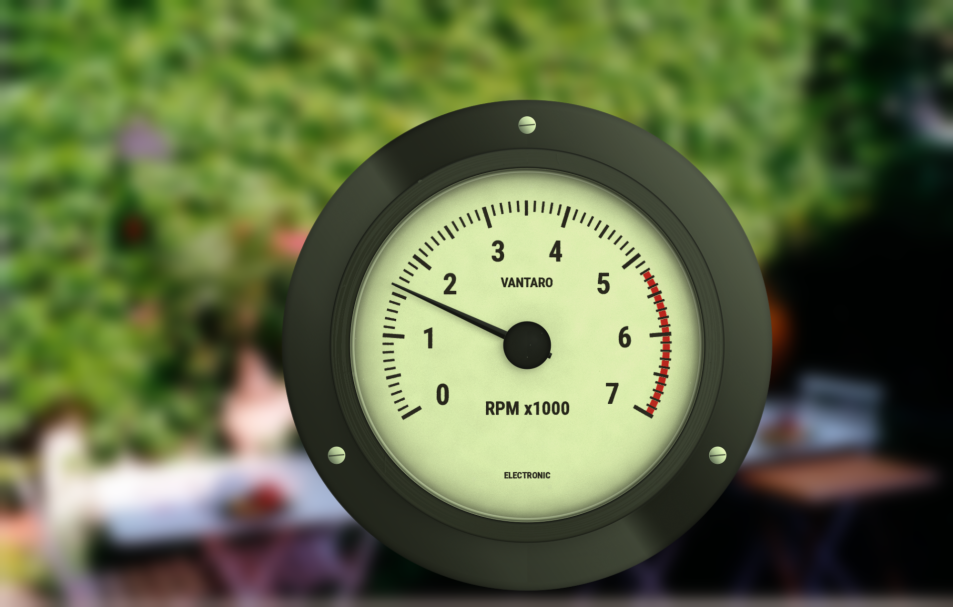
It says 1600
